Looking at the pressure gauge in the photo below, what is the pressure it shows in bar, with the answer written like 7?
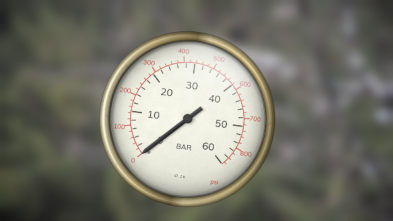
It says 0
